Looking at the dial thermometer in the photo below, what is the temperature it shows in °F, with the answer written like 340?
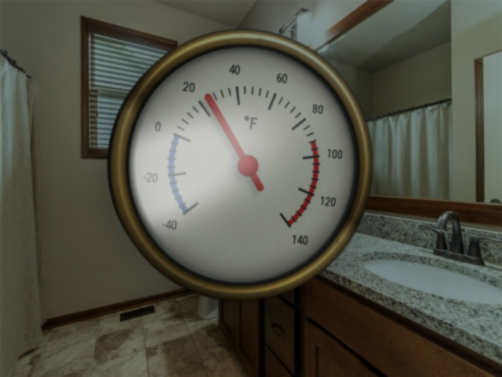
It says 24
